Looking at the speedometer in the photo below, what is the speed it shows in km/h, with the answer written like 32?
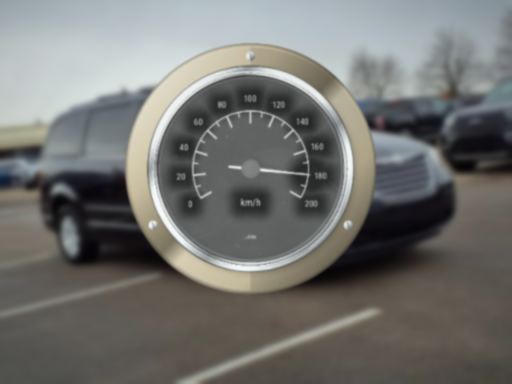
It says 180
